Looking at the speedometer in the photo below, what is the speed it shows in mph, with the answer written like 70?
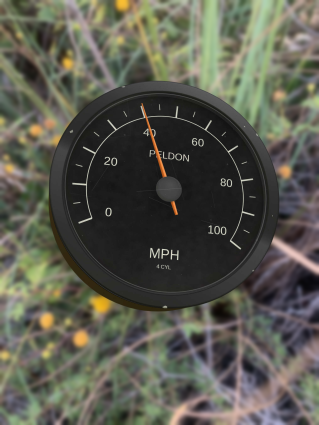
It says 40
